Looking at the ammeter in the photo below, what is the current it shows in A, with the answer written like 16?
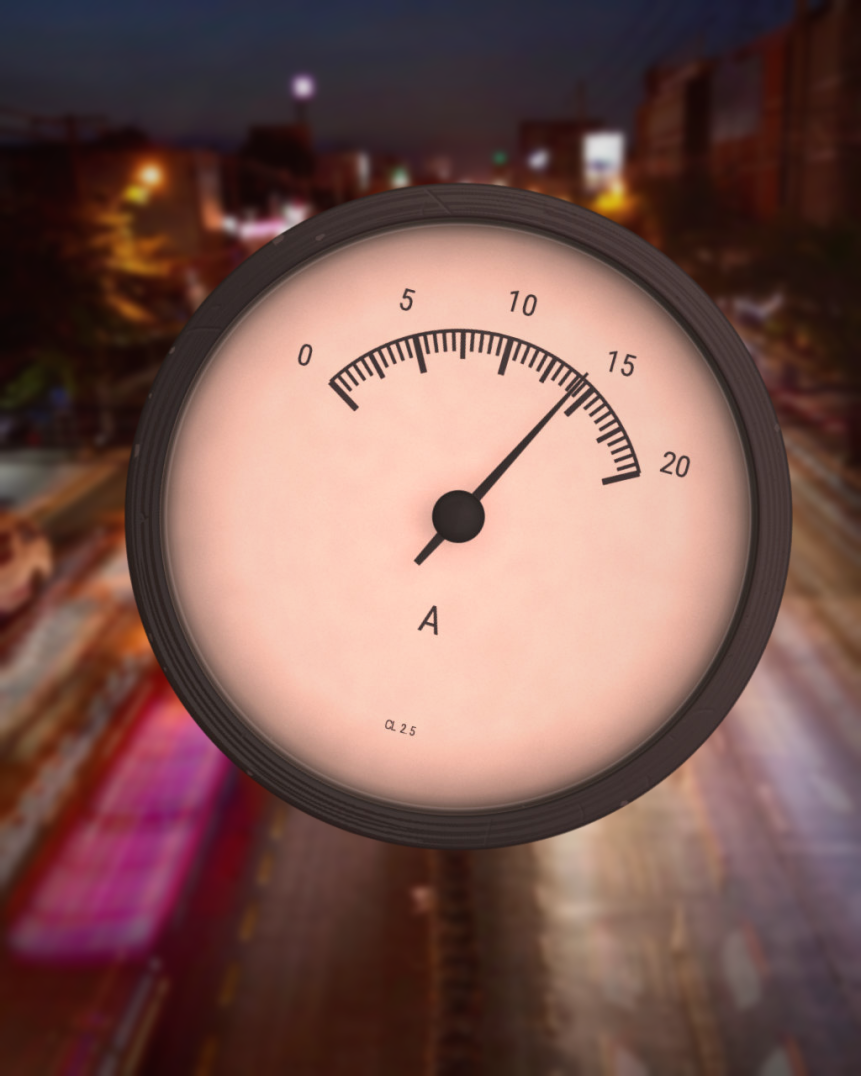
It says 14.25
